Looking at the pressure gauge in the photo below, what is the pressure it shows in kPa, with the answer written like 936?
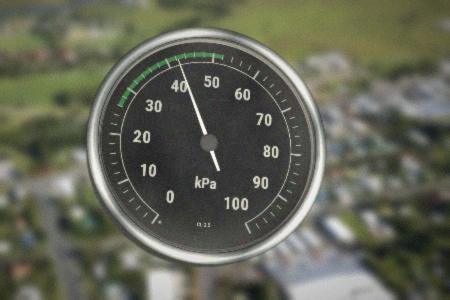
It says 42
